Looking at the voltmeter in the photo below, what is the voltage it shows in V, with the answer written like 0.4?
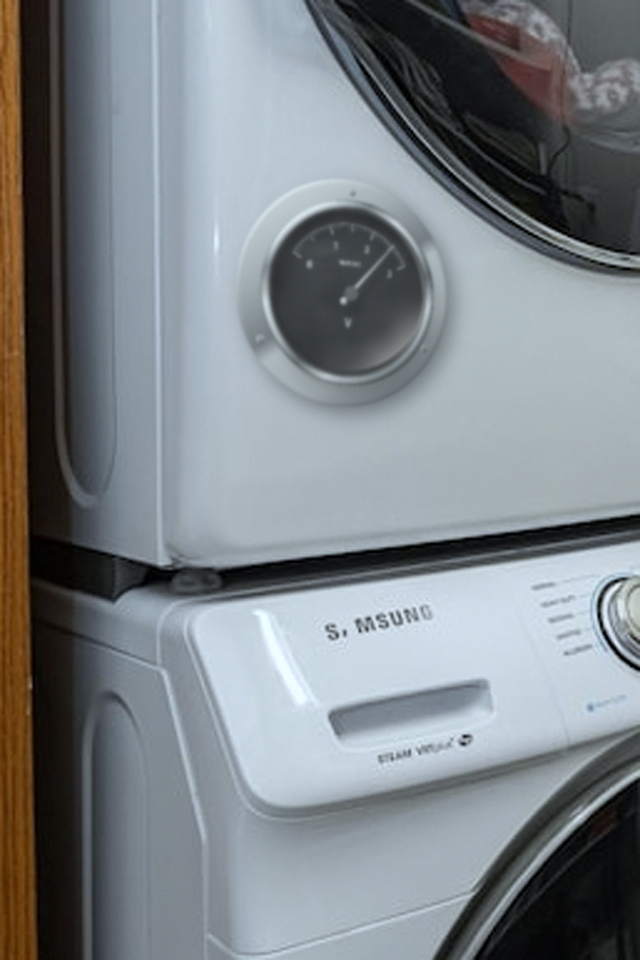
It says 2.5
